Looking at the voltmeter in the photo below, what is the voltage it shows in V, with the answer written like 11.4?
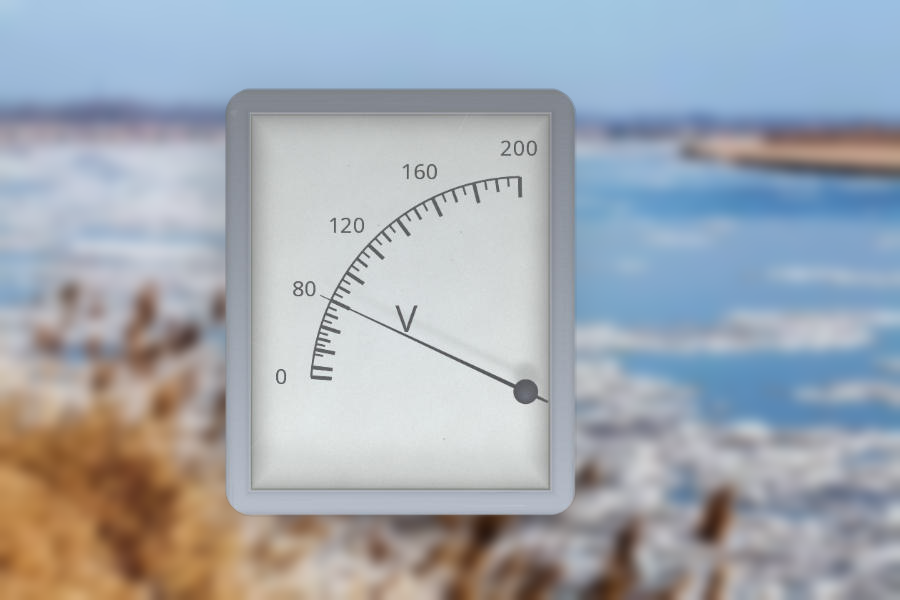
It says 80
